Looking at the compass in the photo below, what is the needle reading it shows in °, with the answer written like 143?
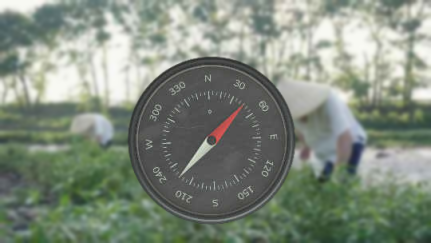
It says 45
